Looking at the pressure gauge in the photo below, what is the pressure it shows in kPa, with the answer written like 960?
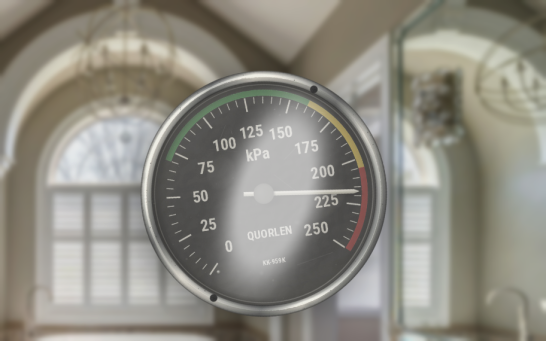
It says 217.5
